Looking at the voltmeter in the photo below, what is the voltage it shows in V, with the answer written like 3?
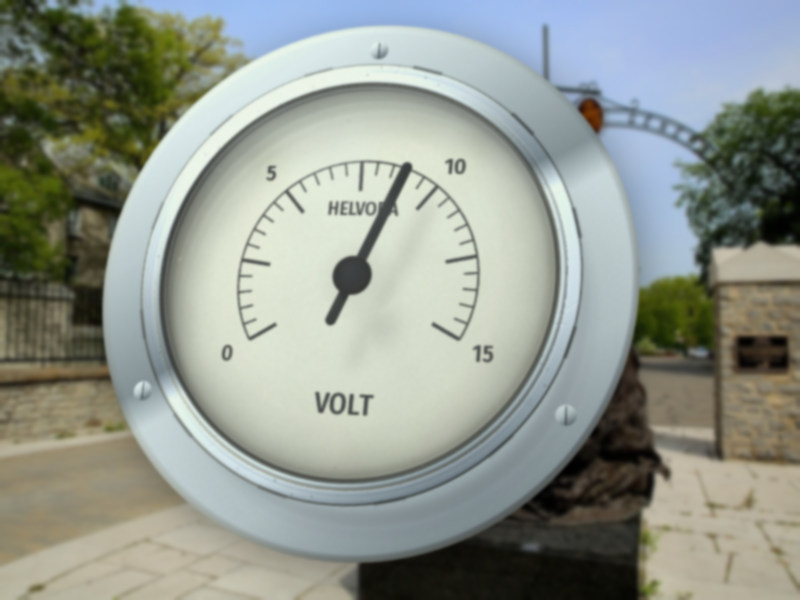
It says 9
